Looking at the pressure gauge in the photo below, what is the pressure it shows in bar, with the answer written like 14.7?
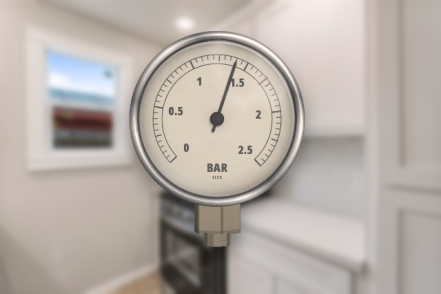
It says 1.4
